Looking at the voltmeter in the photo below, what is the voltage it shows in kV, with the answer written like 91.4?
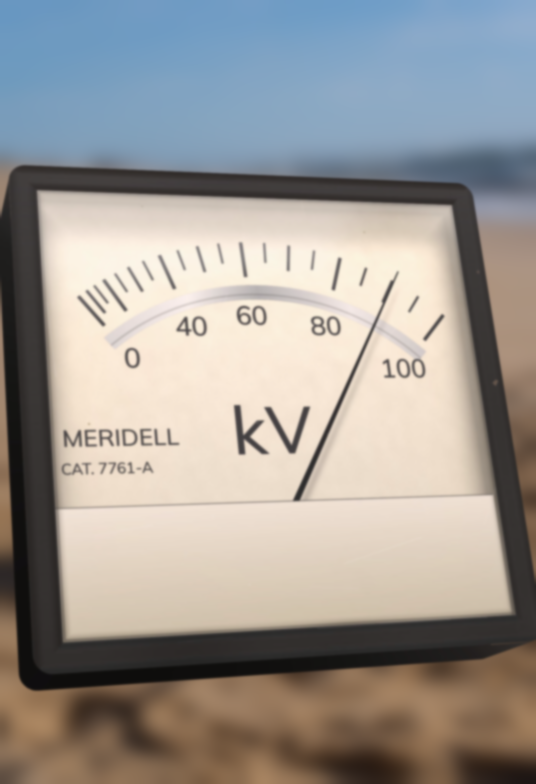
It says 90
